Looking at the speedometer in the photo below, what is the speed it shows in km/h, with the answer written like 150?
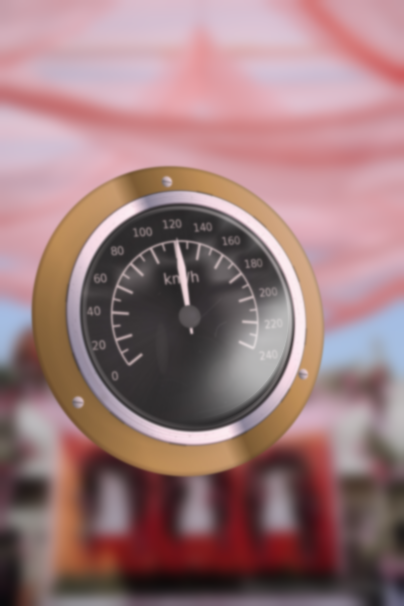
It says 120
